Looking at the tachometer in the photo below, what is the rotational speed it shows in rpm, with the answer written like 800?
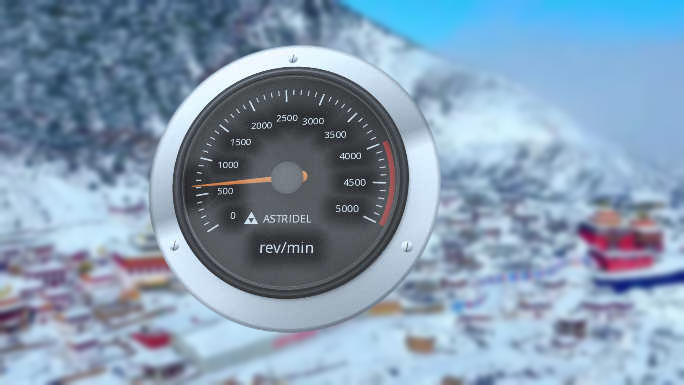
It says 600
